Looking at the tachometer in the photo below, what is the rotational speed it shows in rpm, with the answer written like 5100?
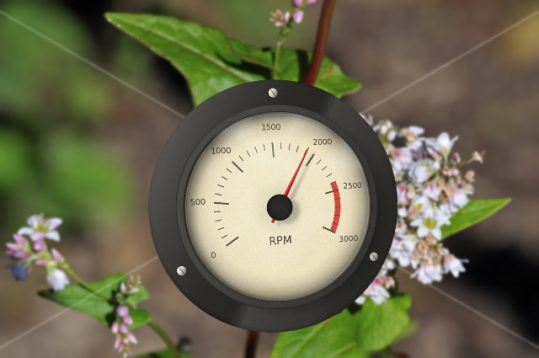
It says 1900
